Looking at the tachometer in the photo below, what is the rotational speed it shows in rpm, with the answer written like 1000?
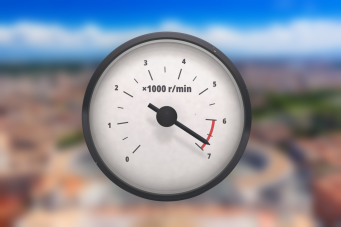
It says 6750
